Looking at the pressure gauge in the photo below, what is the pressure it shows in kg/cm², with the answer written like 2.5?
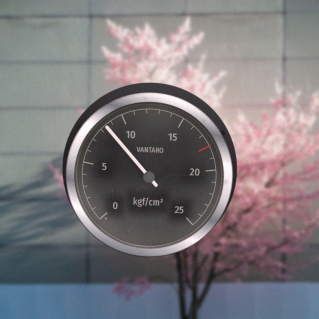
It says 8.5
